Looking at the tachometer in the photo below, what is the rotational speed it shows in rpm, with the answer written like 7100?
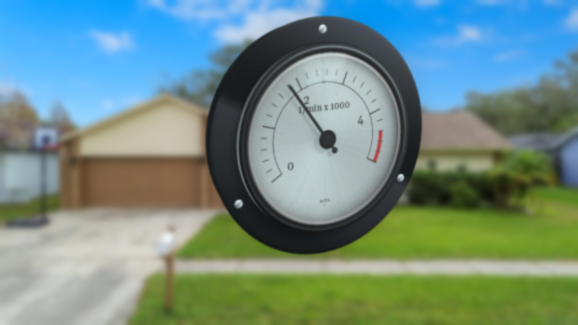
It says 1800
